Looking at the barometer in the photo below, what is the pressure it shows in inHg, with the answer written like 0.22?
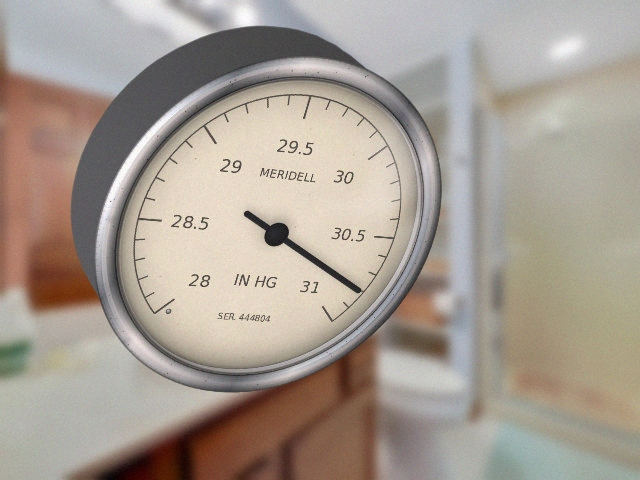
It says 30.8
